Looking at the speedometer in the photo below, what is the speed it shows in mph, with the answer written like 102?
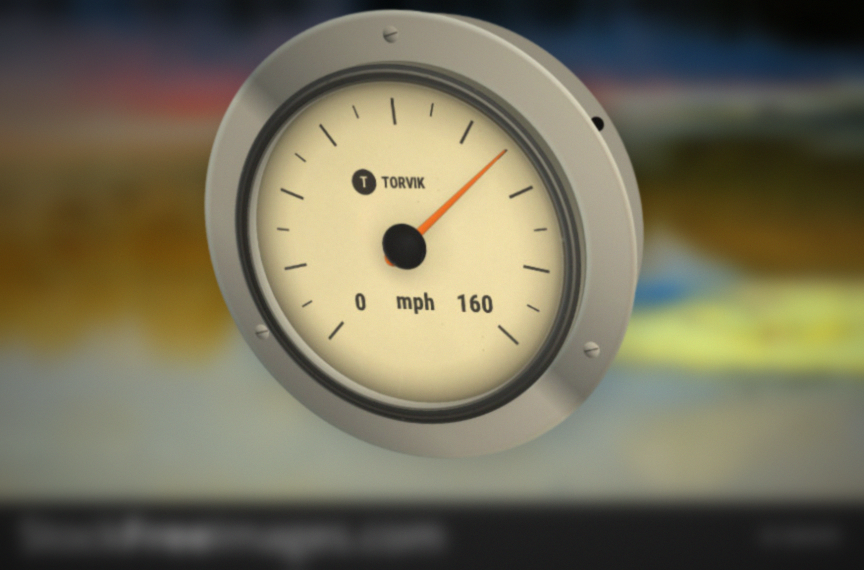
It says 110
